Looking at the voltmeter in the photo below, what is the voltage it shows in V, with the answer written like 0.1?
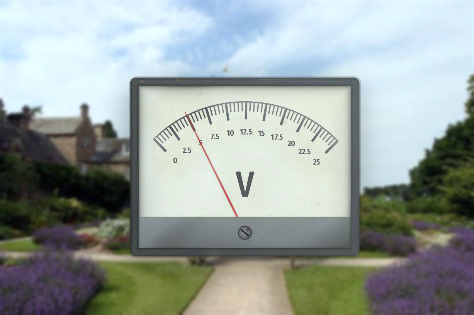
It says 5
